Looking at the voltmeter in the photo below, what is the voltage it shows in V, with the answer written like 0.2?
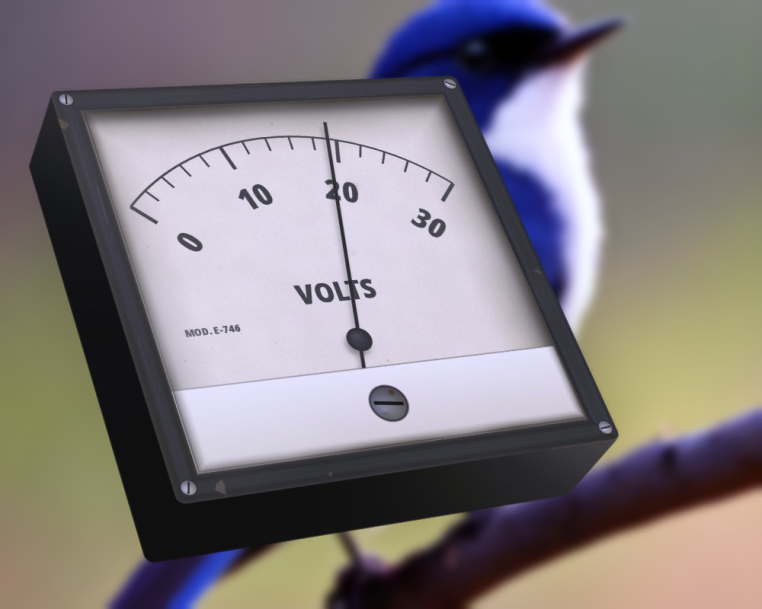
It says 19
